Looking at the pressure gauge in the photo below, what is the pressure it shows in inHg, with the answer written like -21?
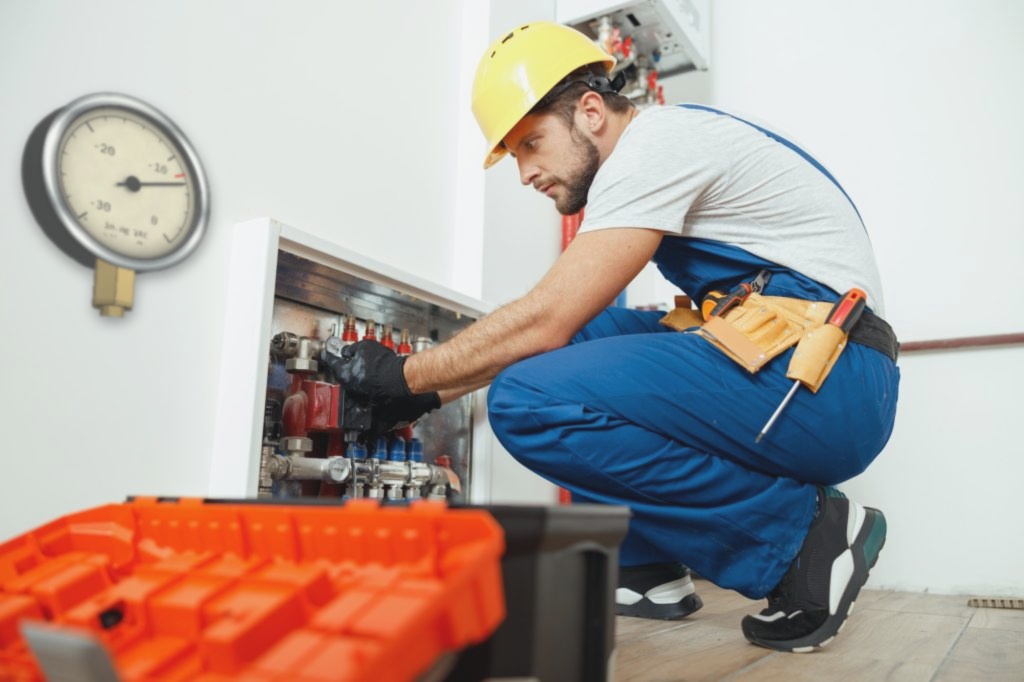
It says -7
